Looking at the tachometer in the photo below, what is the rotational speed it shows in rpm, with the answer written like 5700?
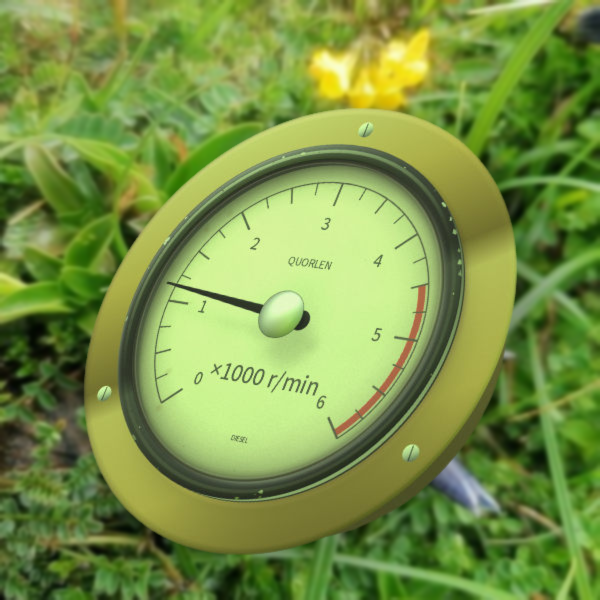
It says 1125
